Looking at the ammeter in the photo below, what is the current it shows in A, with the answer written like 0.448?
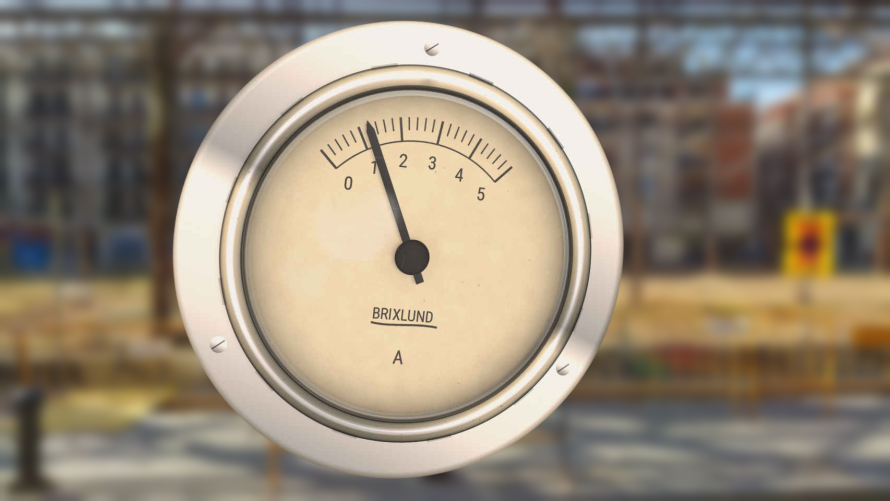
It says 1.2
